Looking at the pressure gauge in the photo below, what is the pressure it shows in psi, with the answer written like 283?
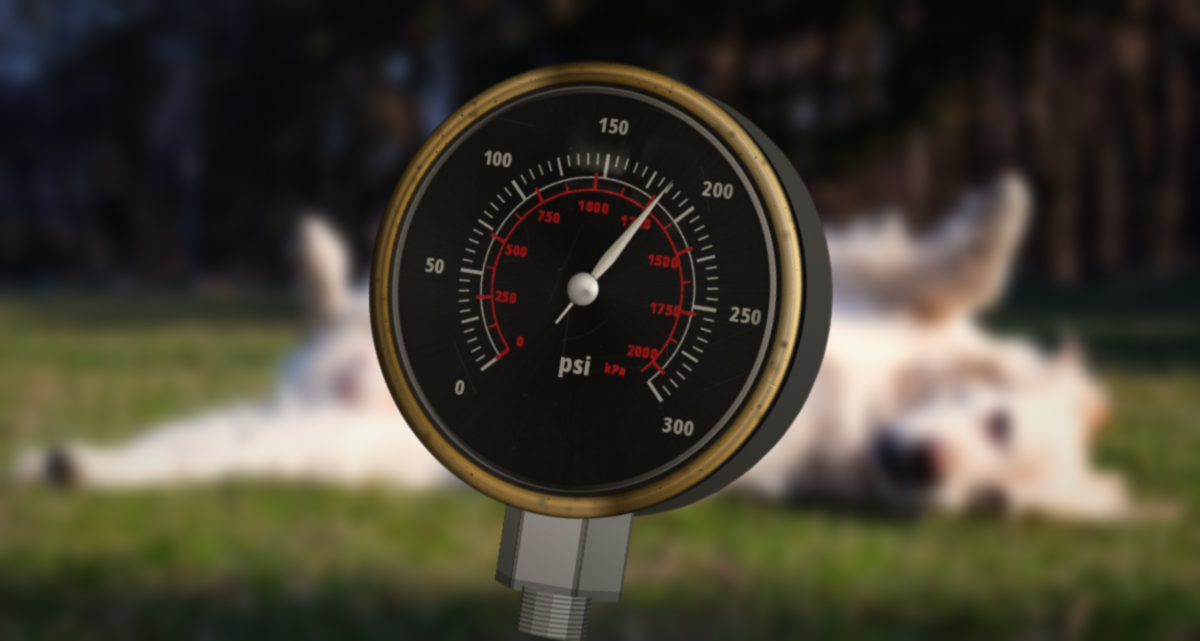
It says 185
